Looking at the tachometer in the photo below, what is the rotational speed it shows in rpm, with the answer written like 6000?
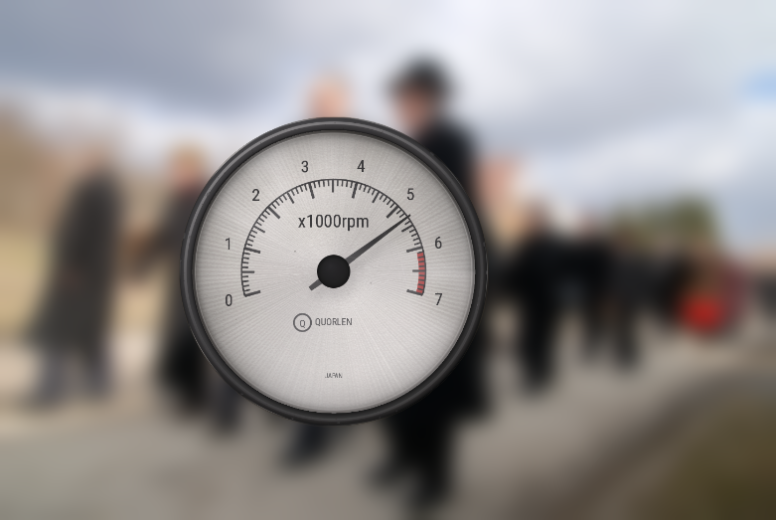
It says 5300
